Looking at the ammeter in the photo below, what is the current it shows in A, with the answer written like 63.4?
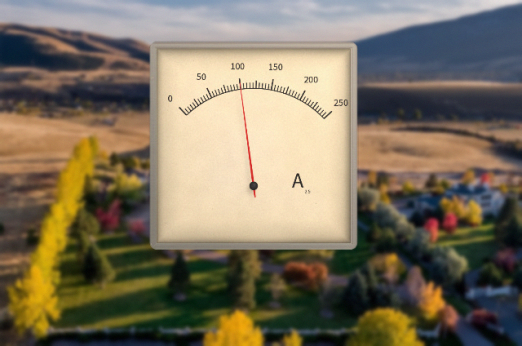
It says 100
